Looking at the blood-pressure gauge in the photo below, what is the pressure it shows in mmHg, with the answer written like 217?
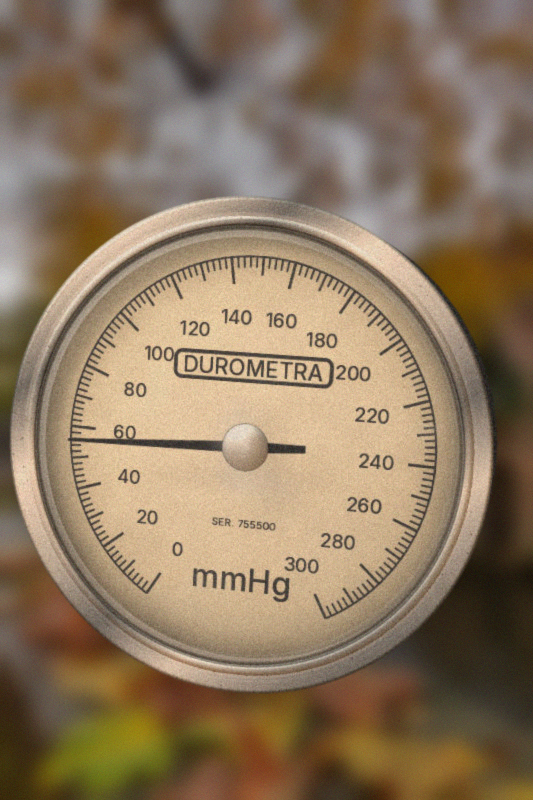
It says 56
